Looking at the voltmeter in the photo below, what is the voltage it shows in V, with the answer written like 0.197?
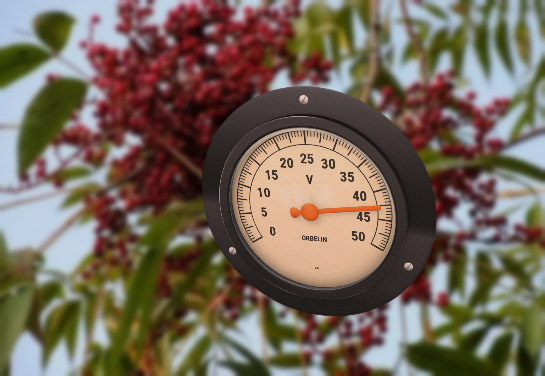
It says 42.5
